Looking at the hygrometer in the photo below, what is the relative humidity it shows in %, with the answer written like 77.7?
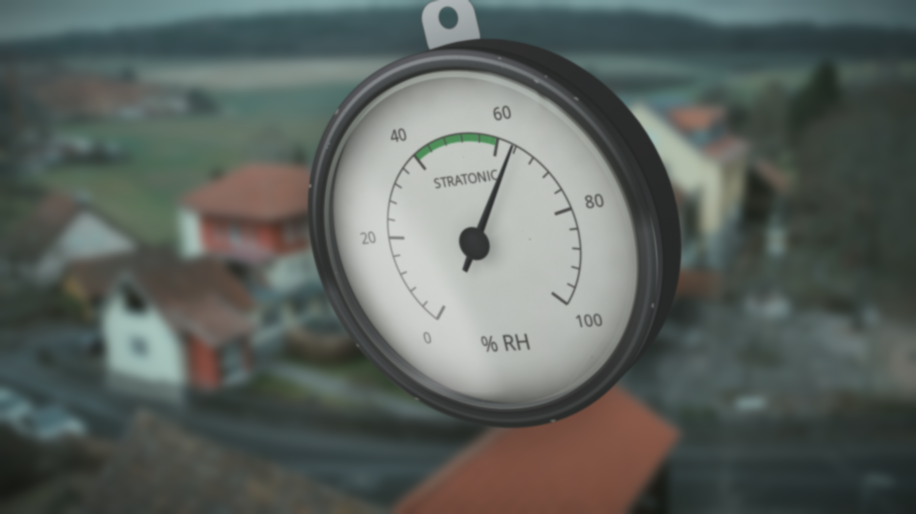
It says 64
